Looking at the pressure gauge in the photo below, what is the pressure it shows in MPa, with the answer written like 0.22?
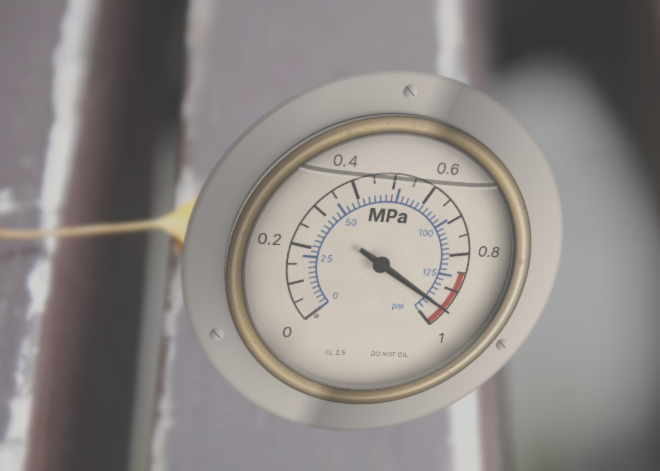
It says 0.95
